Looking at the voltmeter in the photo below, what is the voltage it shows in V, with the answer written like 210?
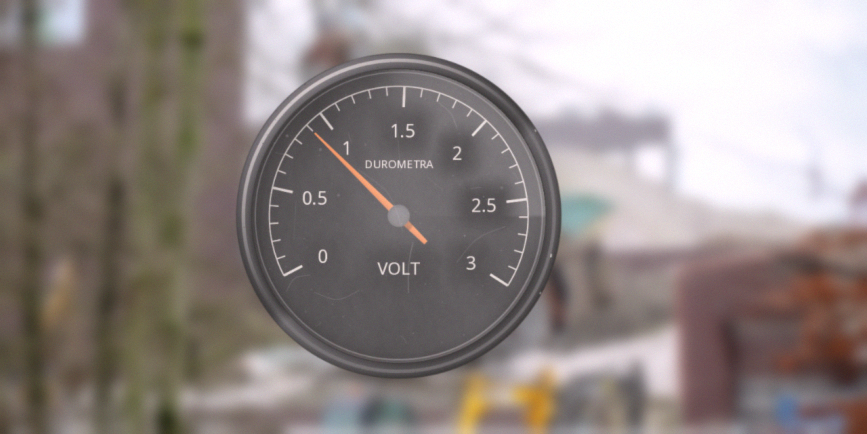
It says 0.9
